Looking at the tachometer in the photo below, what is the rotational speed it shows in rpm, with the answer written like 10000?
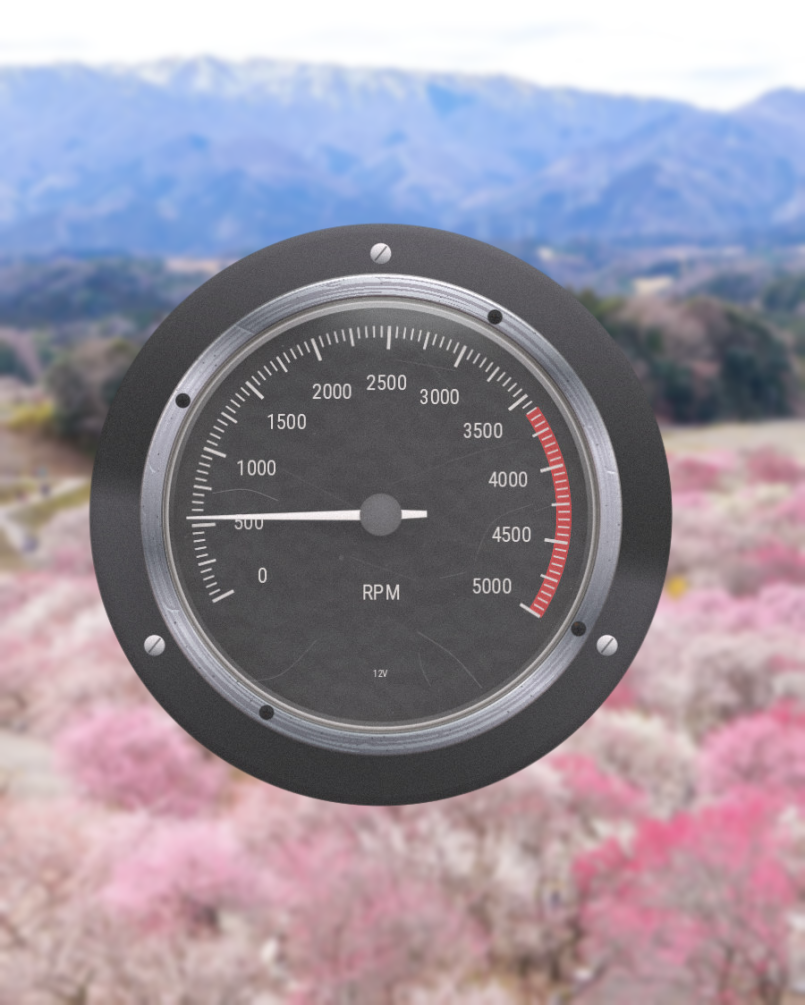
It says 550
